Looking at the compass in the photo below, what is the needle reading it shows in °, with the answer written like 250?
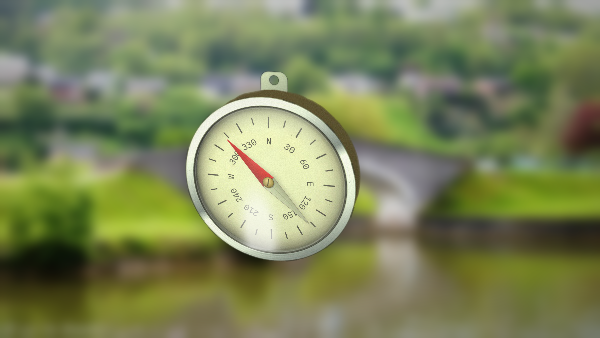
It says 315
